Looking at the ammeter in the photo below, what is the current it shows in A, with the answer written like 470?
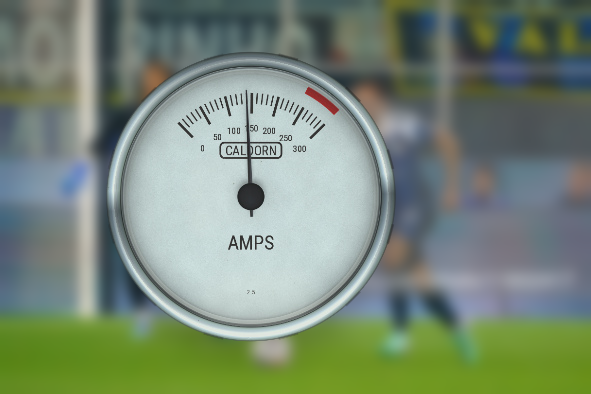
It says 140
